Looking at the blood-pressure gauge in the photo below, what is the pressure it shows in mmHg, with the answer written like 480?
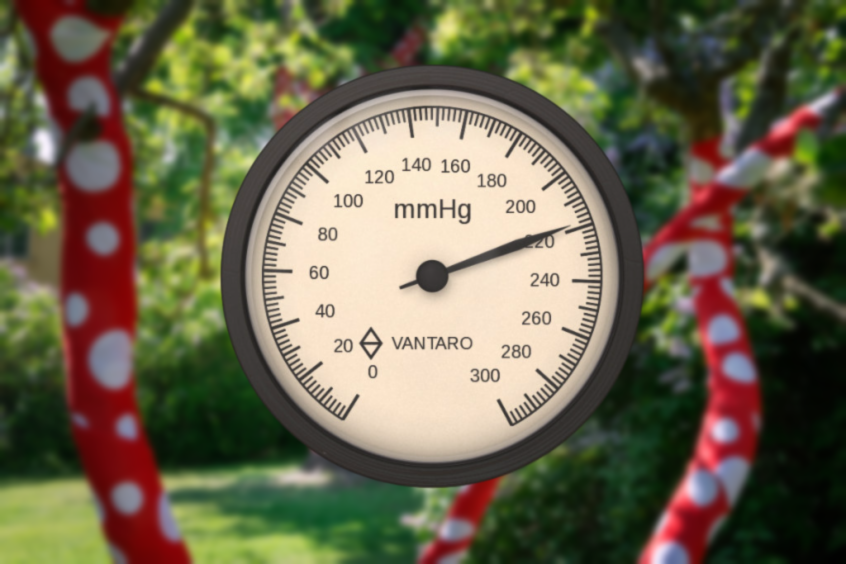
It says 218
